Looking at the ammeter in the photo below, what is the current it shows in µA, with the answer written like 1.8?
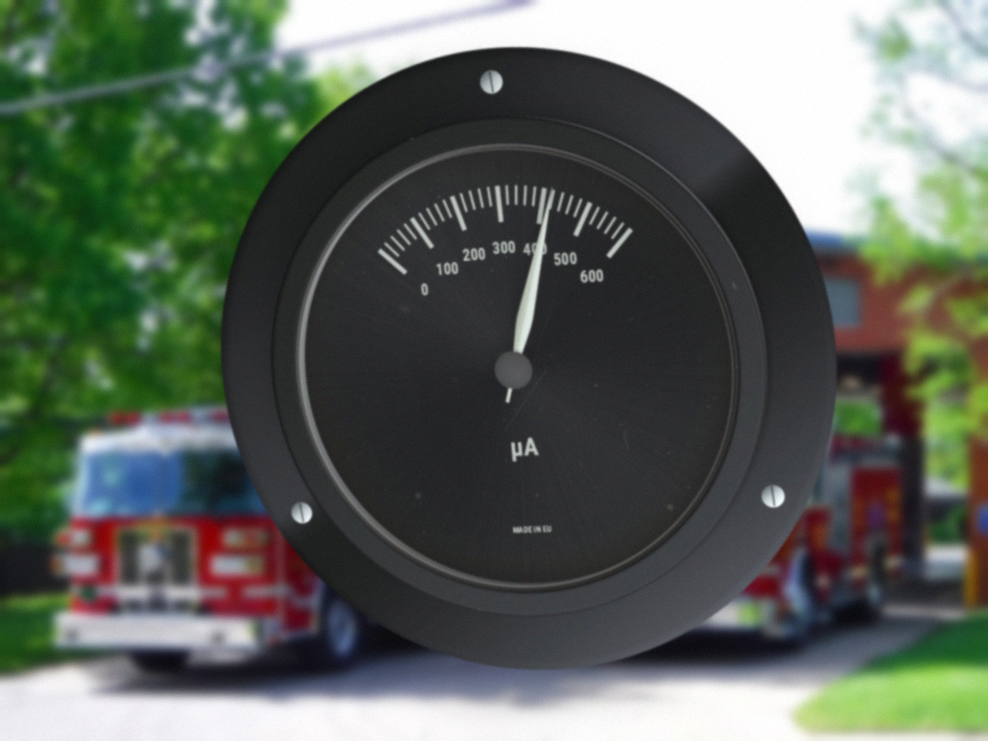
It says 420
